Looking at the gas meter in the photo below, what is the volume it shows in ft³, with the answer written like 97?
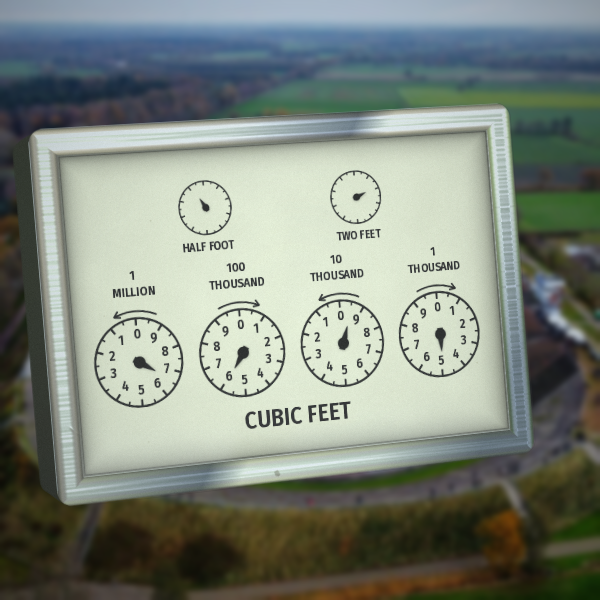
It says 659500
